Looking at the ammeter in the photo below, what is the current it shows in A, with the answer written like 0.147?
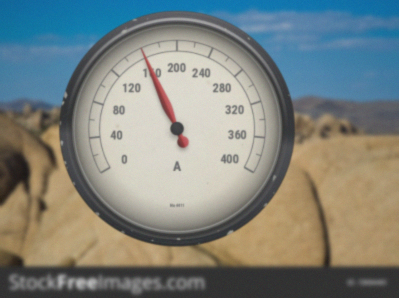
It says 160
